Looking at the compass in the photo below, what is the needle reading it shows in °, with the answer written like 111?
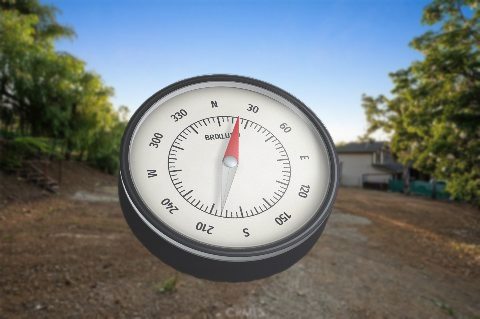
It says 20
